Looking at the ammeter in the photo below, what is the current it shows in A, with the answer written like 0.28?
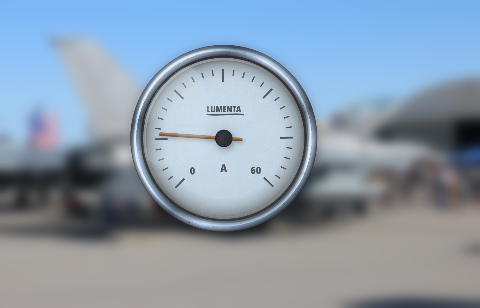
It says 11
